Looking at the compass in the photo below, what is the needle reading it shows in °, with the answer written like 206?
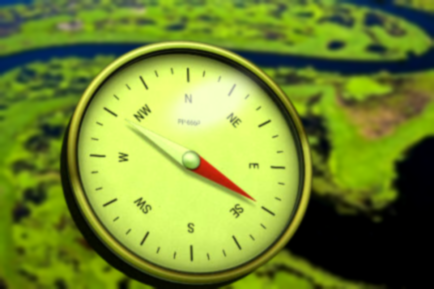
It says 120
